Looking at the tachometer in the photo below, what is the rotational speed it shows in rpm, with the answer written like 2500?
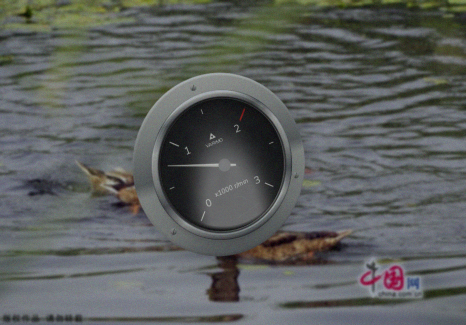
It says 750
